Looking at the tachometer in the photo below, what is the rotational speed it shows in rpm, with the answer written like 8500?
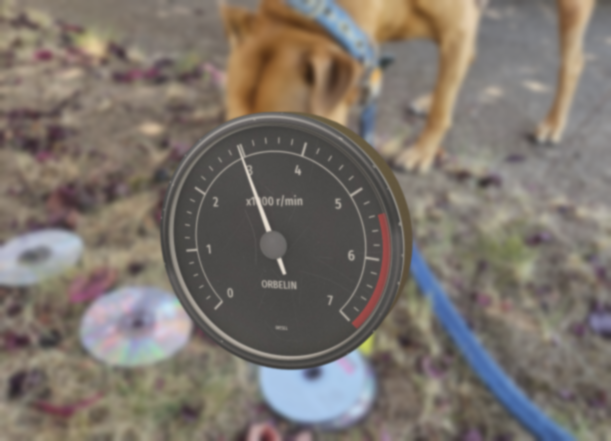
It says 3000
